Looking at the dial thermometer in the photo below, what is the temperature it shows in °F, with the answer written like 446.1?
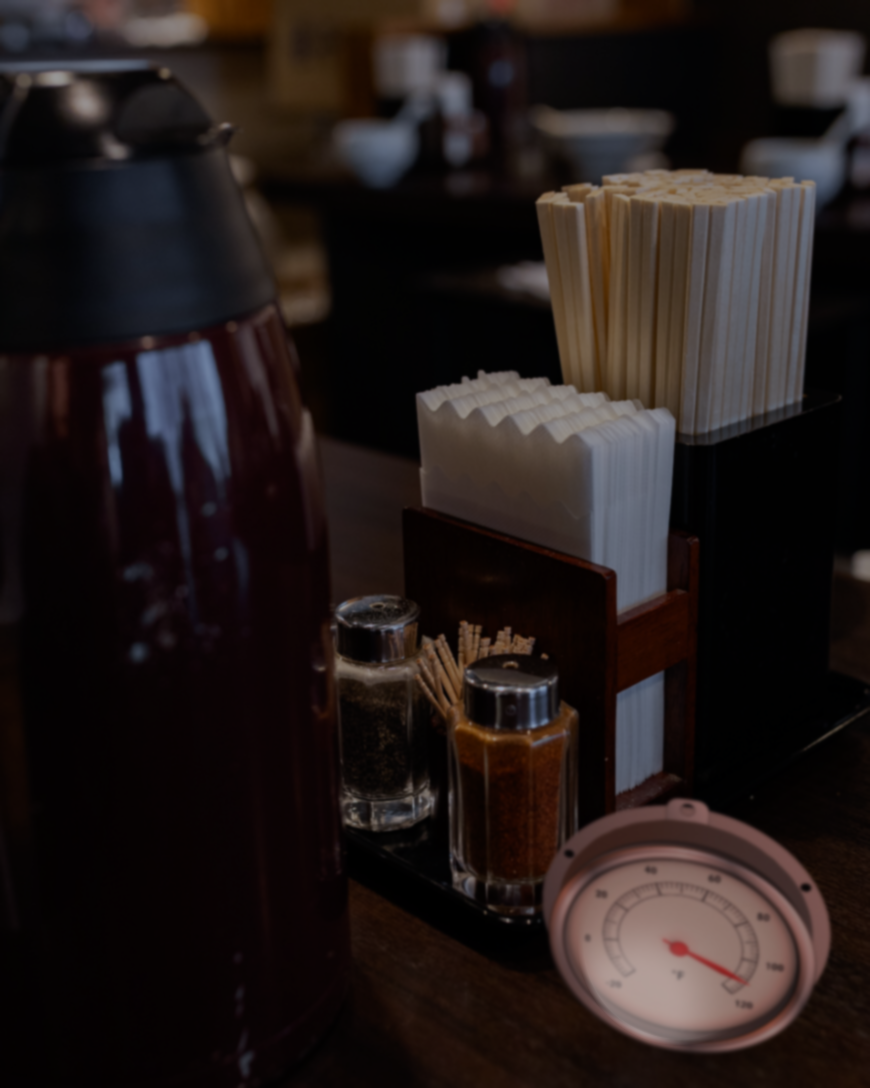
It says 110
